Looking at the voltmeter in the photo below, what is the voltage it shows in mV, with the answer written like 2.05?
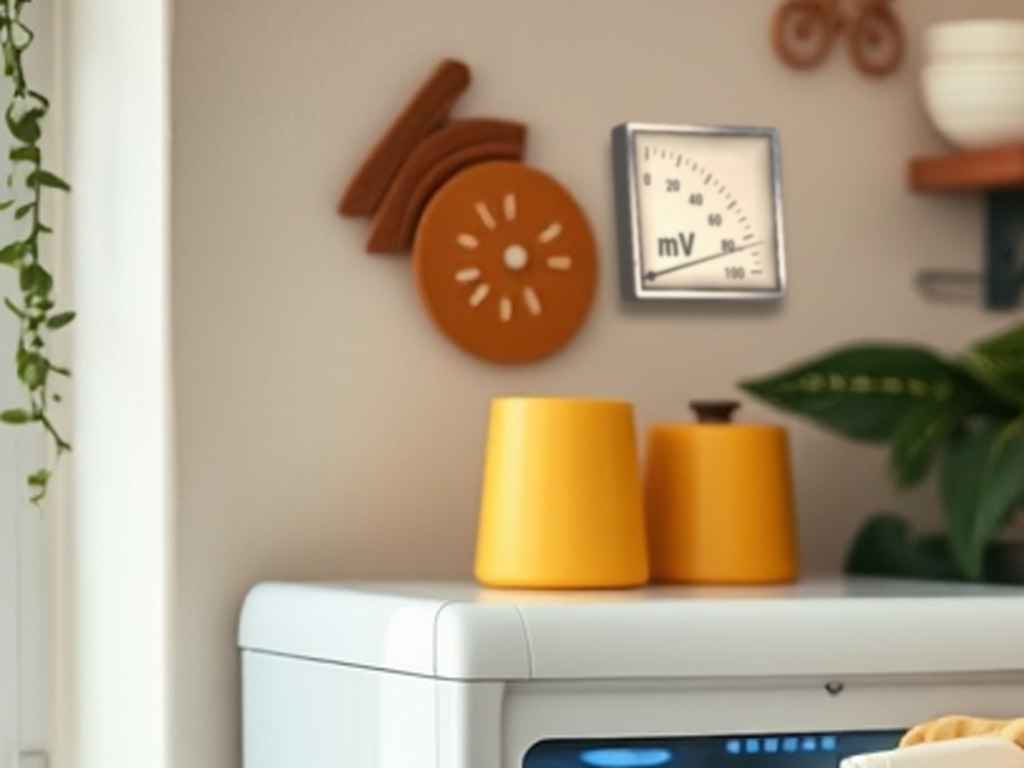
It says 85
